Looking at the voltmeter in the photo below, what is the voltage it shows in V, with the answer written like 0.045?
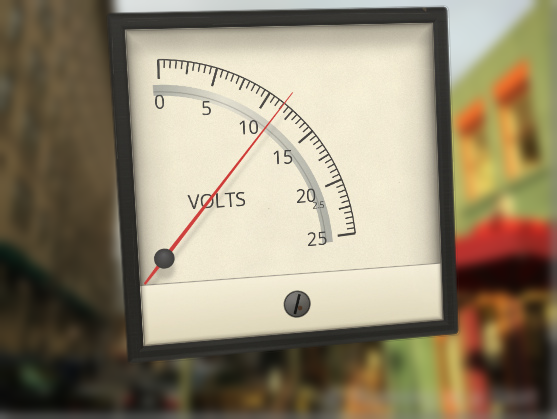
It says 11.5
